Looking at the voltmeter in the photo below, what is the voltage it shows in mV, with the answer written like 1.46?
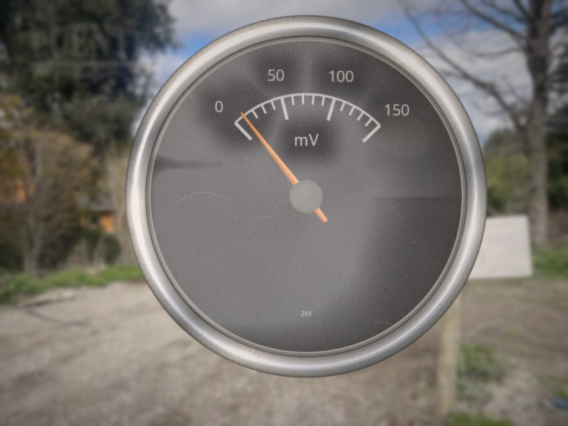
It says 10
